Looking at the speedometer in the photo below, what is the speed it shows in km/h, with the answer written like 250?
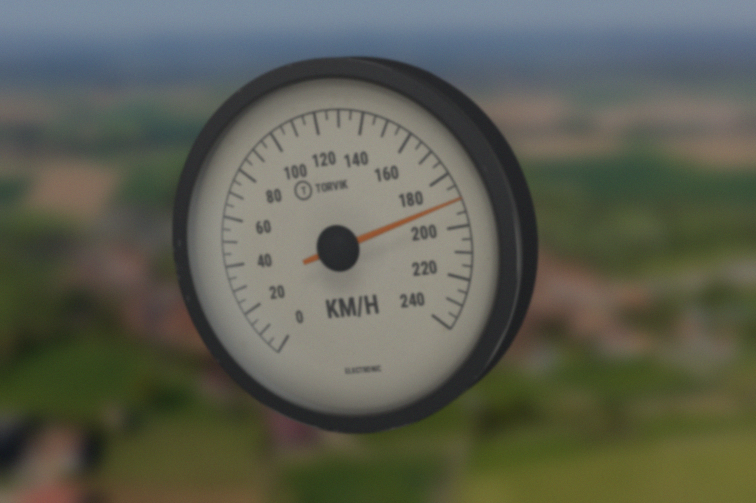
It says 190
